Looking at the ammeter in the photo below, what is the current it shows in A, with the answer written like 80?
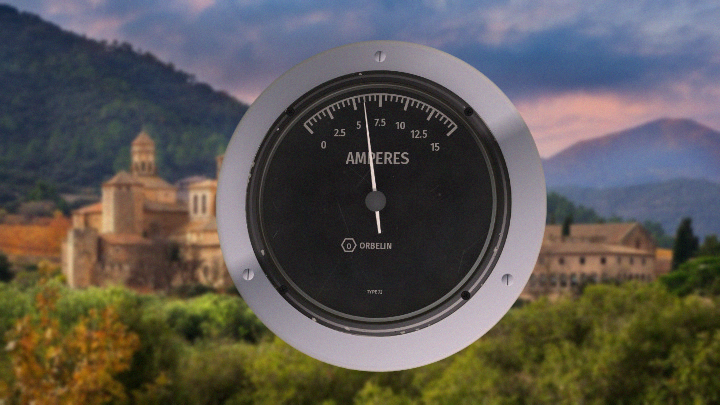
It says 6
